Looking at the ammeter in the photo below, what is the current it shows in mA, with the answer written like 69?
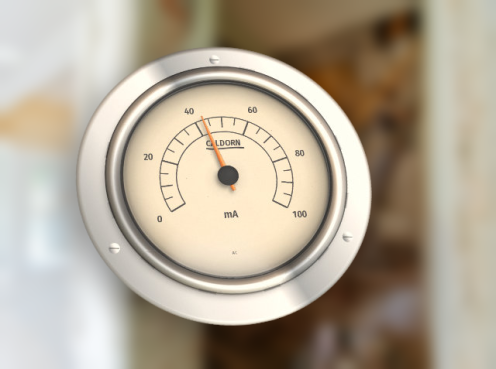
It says 42.5
